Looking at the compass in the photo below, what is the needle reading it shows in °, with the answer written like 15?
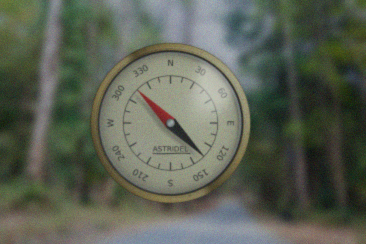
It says 315
